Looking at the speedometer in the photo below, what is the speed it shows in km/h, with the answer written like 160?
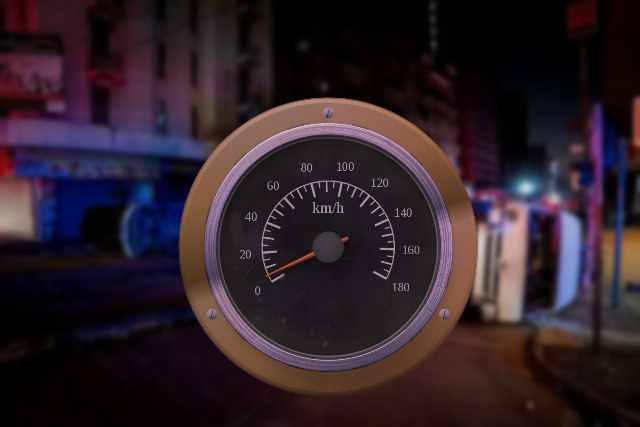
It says 5
